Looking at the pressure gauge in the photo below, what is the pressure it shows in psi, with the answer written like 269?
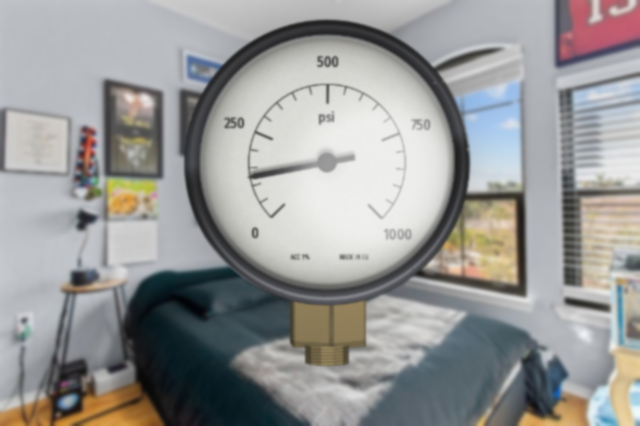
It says 125
